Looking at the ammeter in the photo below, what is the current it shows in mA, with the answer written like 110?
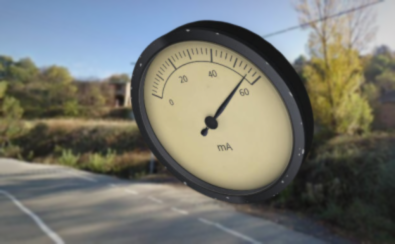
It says 56
